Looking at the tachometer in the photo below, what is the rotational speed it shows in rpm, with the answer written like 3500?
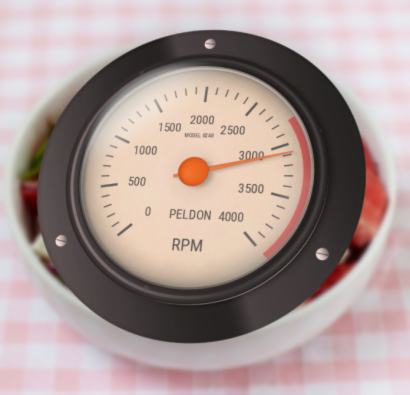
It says 3100
